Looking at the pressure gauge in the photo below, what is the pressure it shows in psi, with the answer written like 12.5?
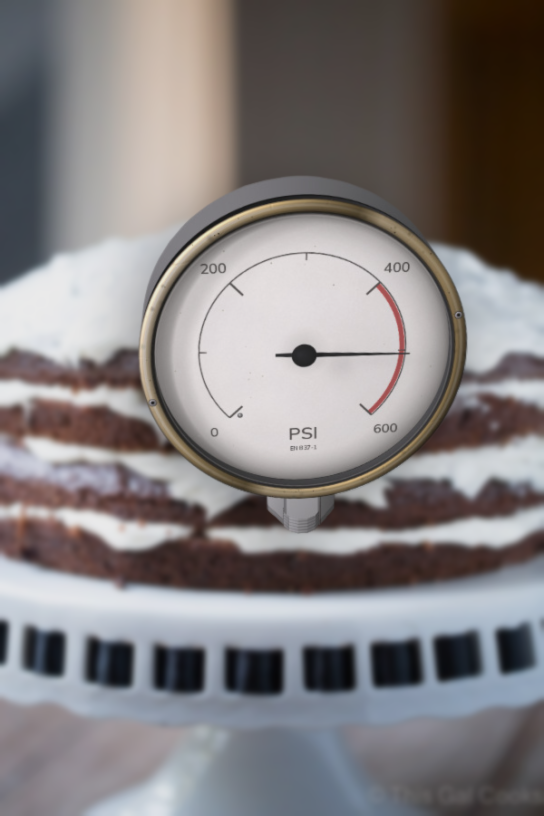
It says 500
